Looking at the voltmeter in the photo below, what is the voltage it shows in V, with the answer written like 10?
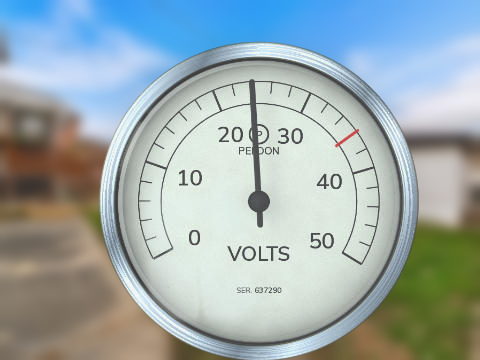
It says 24
